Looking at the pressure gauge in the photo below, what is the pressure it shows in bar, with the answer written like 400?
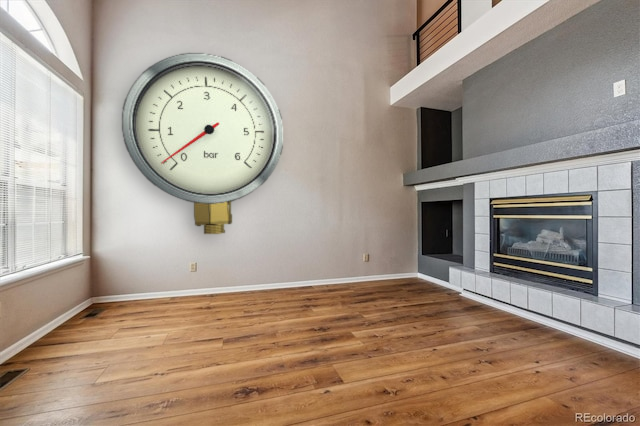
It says 0.2
